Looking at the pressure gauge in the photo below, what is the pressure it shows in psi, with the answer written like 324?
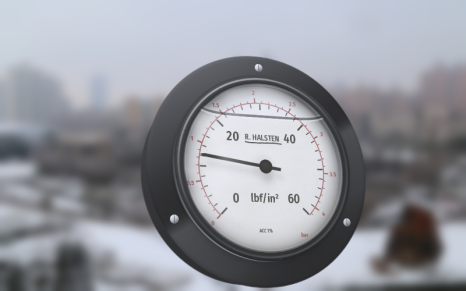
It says 12
